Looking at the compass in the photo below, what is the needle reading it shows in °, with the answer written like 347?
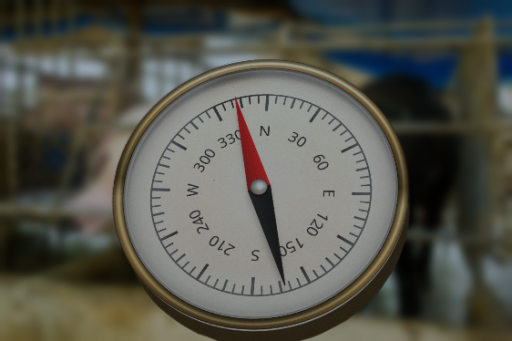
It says 342.5
